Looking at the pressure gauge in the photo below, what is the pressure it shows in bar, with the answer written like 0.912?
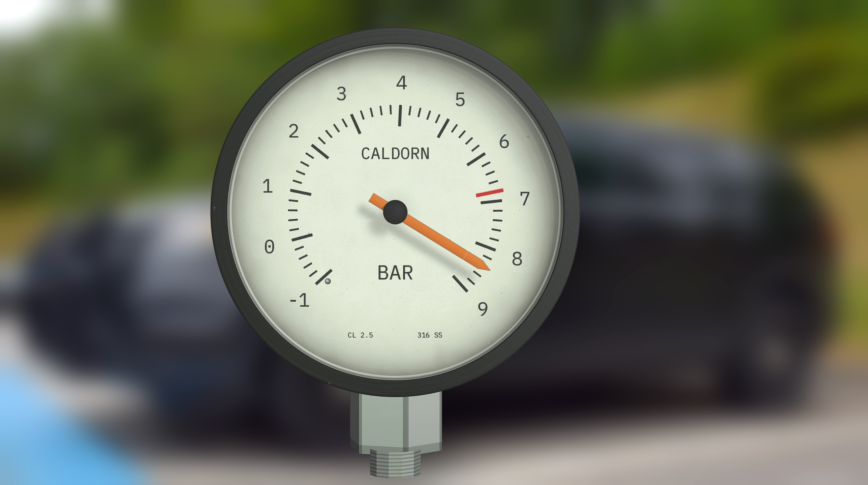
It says 8.4
